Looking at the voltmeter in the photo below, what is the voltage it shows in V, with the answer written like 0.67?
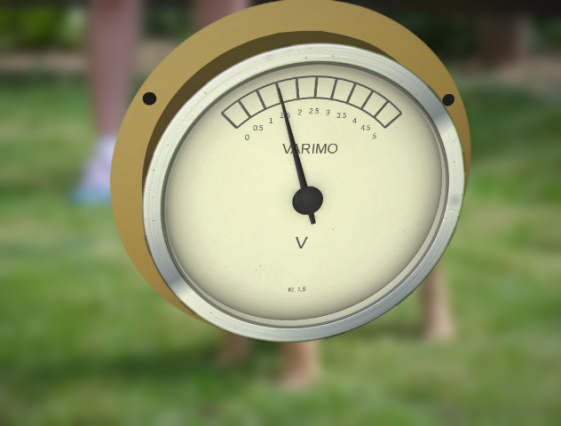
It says 1.5
